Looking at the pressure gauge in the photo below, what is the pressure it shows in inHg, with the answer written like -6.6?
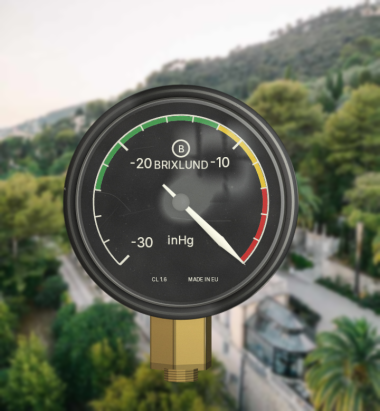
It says 0
